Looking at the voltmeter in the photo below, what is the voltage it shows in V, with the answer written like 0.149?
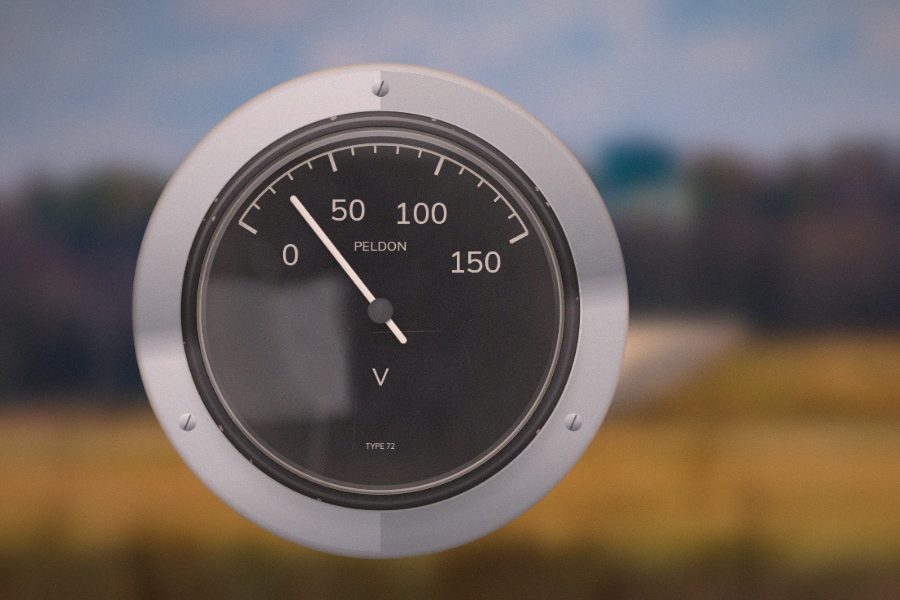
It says 25
